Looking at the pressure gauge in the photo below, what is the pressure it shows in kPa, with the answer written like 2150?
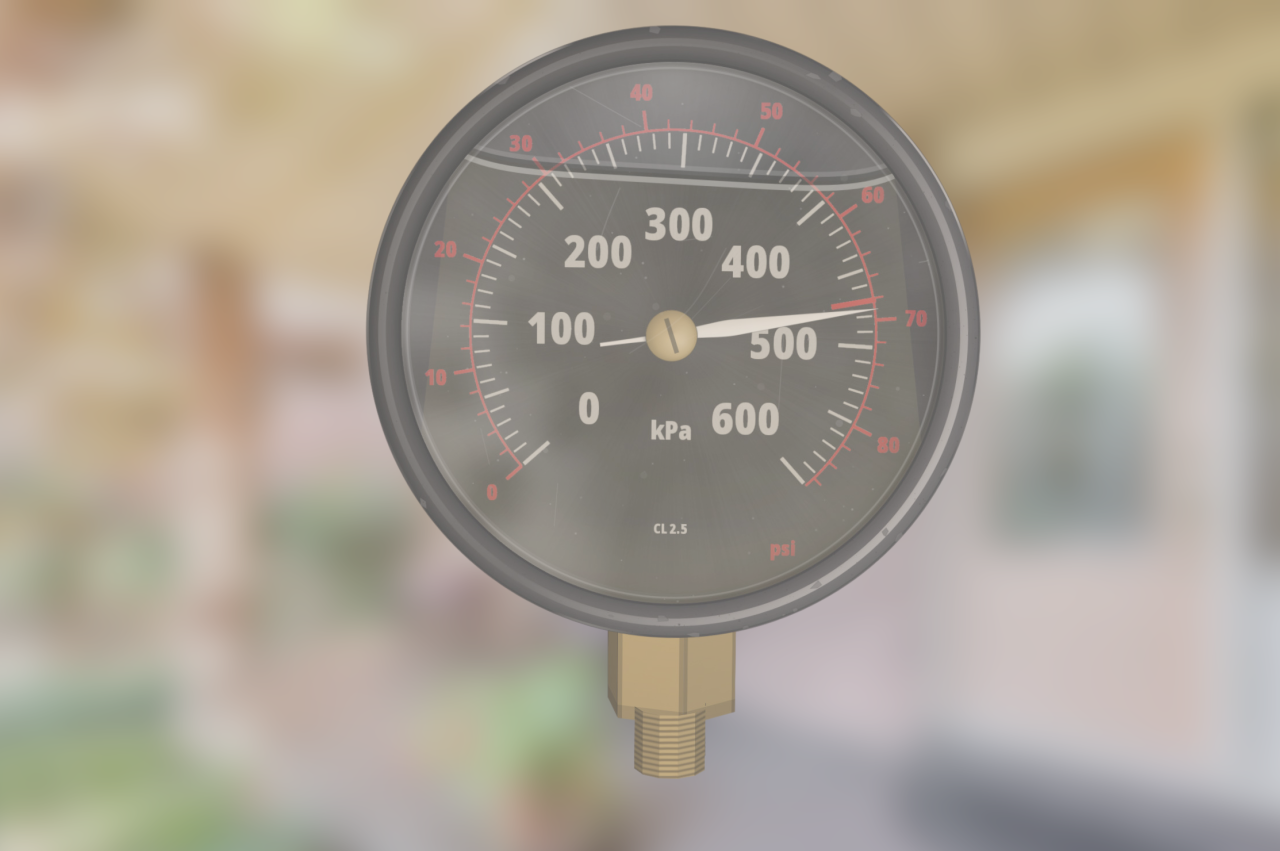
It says 475
